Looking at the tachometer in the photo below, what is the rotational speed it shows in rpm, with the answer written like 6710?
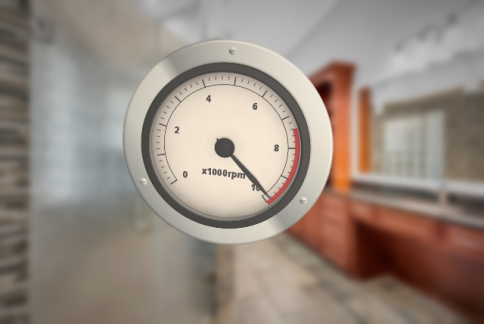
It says 9800
